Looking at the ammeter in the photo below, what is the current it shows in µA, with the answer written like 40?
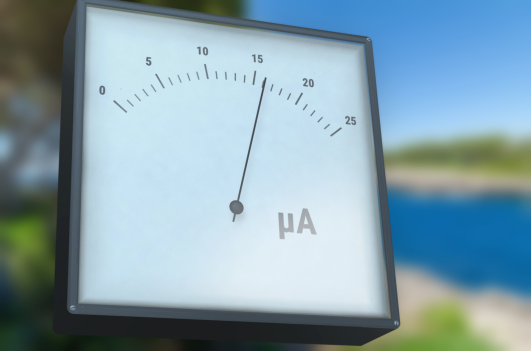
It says 16
